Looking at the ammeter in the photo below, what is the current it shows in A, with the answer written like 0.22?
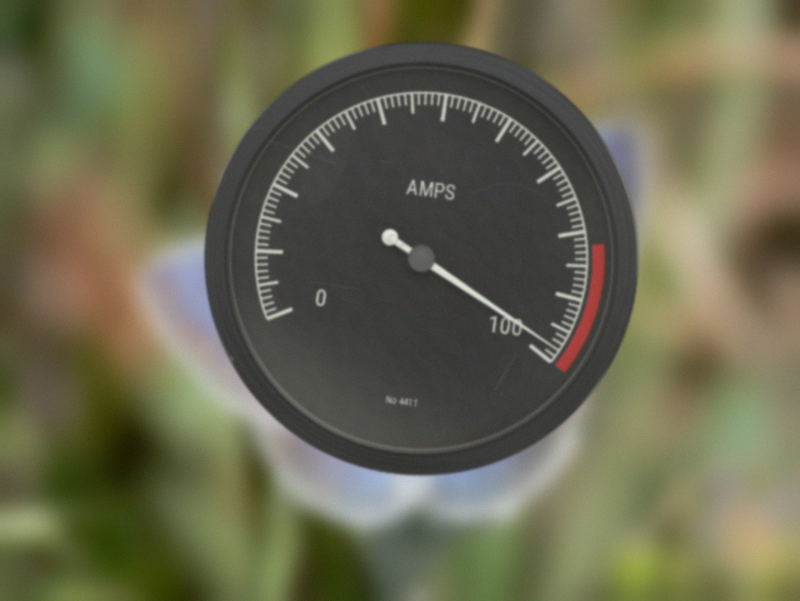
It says 98
